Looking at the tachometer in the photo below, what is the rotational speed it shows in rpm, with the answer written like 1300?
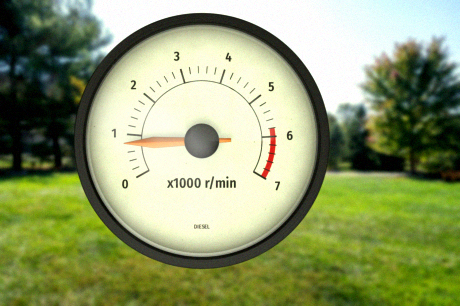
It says 800
